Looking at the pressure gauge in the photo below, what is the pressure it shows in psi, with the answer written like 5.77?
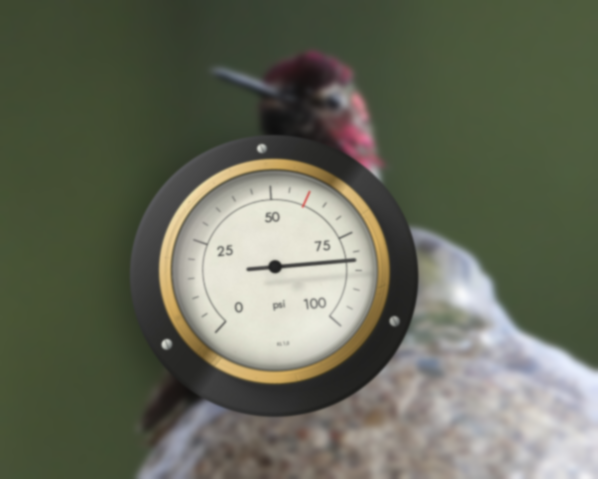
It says 82.5
